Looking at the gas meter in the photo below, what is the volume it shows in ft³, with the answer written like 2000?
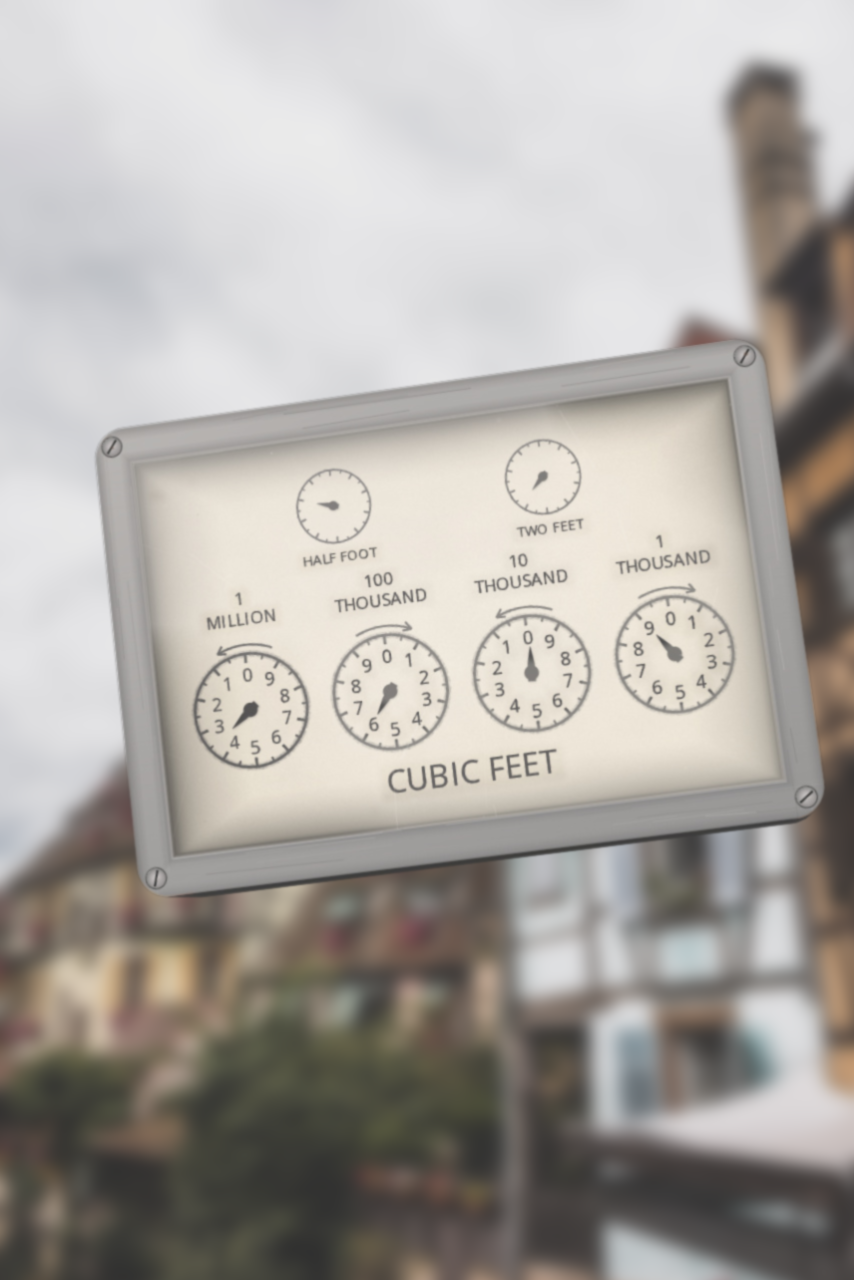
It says 359900
